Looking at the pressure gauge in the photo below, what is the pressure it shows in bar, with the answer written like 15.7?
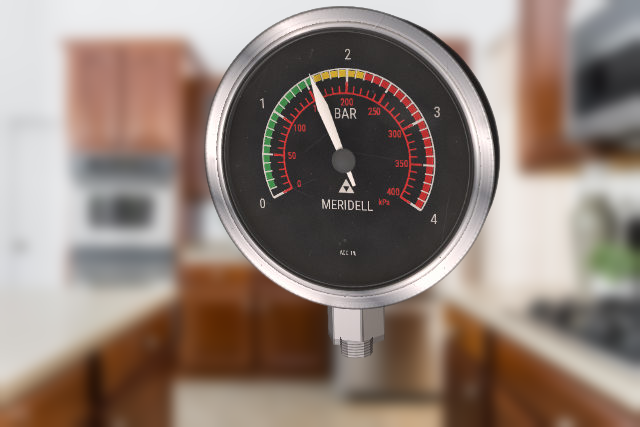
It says 1.6
